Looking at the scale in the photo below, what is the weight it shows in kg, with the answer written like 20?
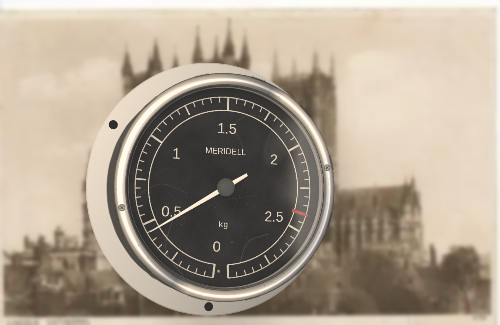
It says 0.45
